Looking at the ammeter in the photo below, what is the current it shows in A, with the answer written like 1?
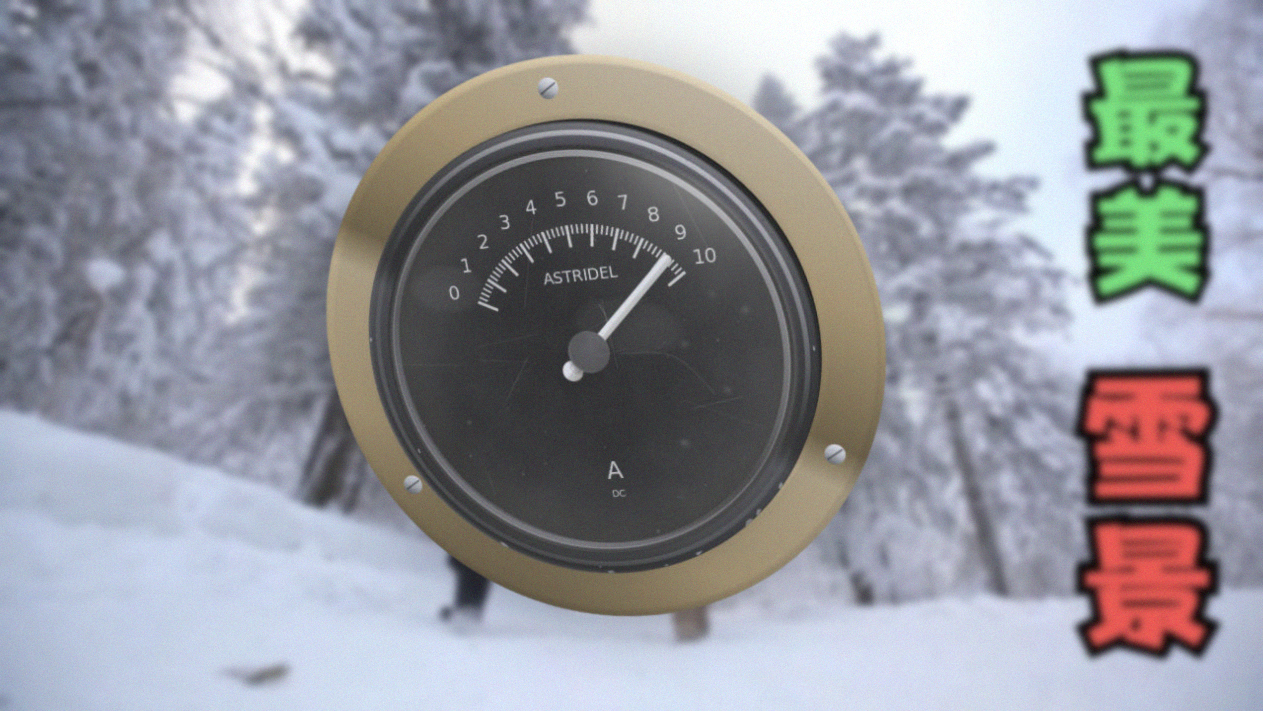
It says 9.2
